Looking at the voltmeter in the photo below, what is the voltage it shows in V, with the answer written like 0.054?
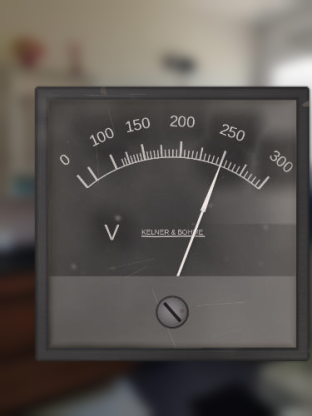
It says 250
